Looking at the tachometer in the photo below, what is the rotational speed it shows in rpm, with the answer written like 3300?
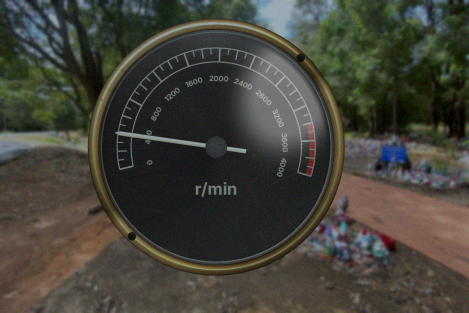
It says 400
